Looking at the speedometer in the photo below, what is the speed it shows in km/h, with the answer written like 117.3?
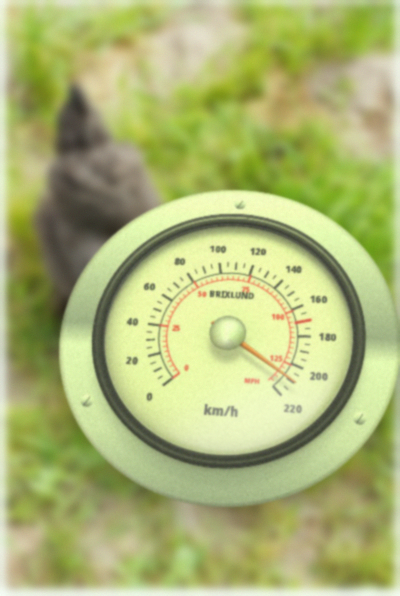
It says 210
